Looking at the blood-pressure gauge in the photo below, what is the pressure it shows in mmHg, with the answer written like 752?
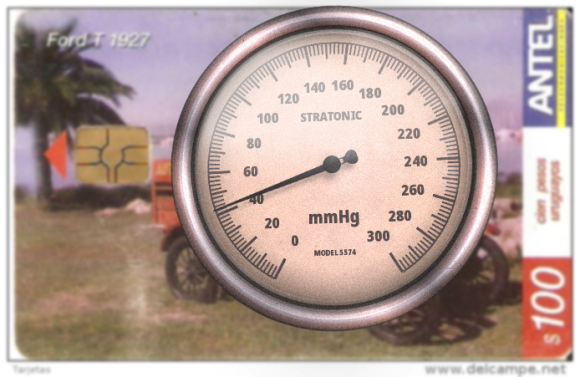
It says 42
